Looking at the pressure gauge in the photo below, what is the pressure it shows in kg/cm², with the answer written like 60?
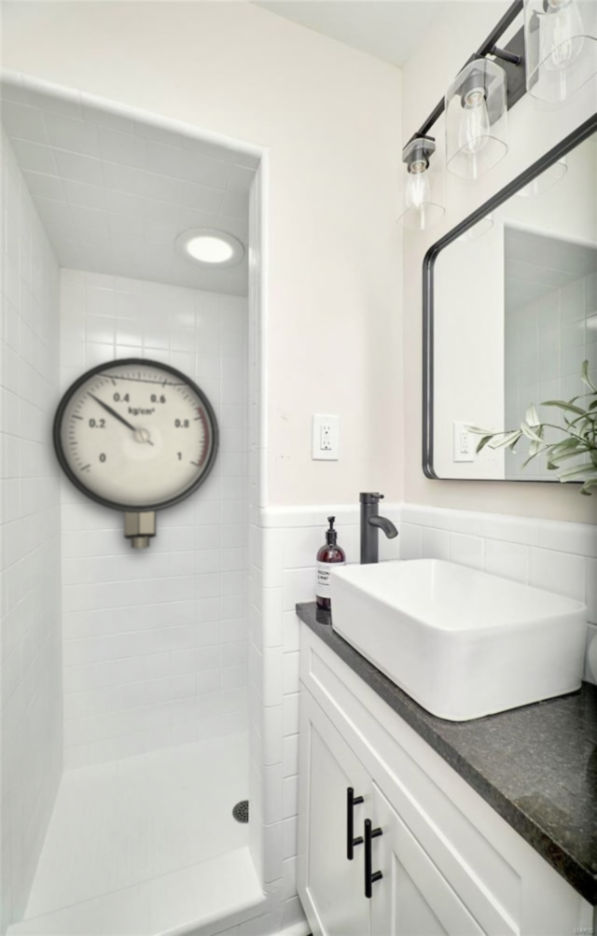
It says 0.3
